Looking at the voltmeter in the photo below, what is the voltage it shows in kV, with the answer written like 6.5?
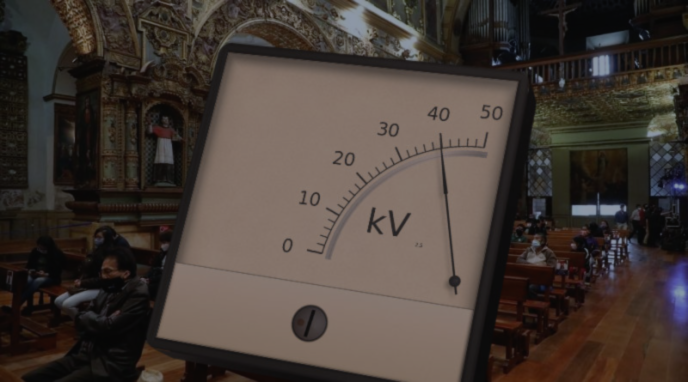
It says 40
